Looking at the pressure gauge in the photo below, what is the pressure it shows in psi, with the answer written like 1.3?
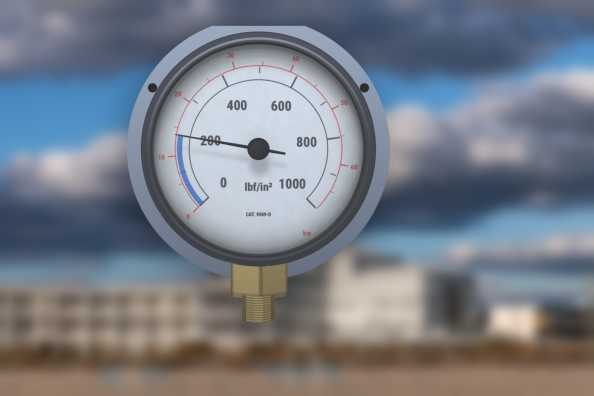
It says 200
